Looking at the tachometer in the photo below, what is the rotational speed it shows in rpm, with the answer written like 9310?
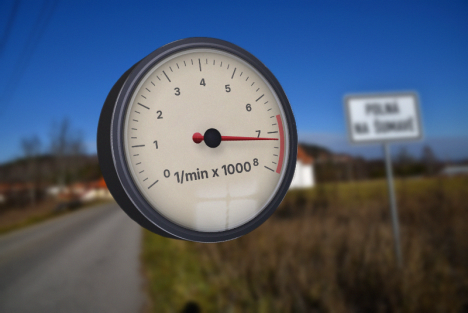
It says 7200
